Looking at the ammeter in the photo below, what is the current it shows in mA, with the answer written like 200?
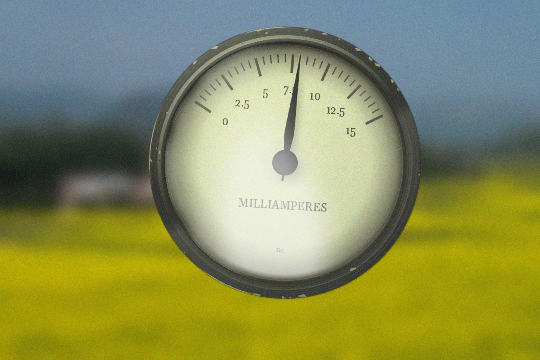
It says 8
